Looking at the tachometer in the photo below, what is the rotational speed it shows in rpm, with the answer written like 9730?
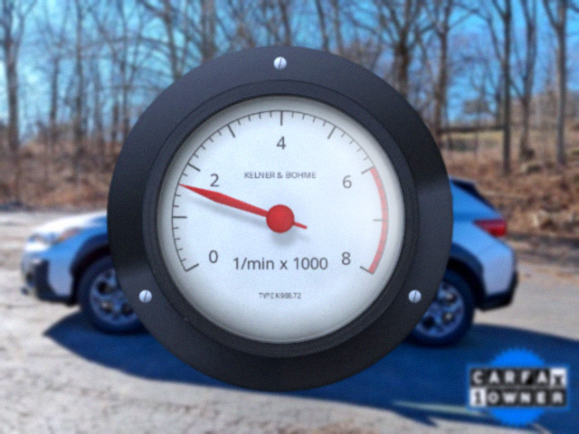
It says 1600
